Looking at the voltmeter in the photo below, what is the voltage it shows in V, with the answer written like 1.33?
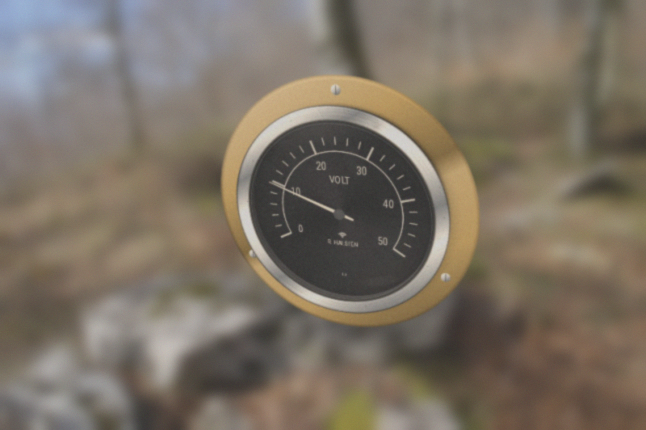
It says 10
